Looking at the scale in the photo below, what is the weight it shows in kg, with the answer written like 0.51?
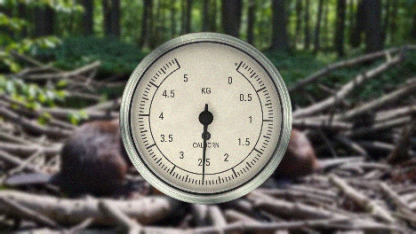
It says 2.5
